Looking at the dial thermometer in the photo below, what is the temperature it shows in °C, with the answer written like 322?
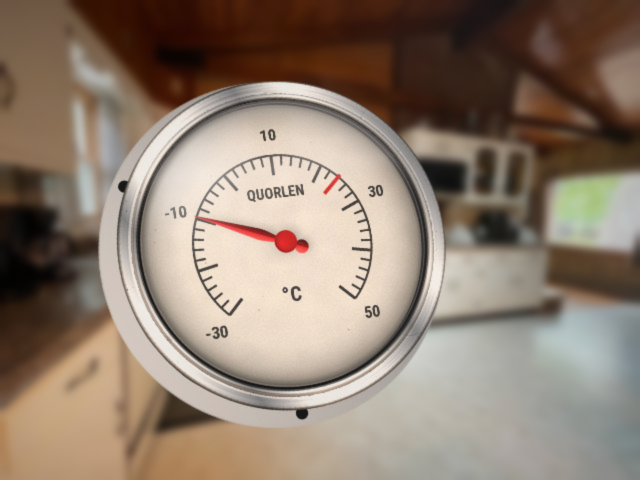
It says -10
